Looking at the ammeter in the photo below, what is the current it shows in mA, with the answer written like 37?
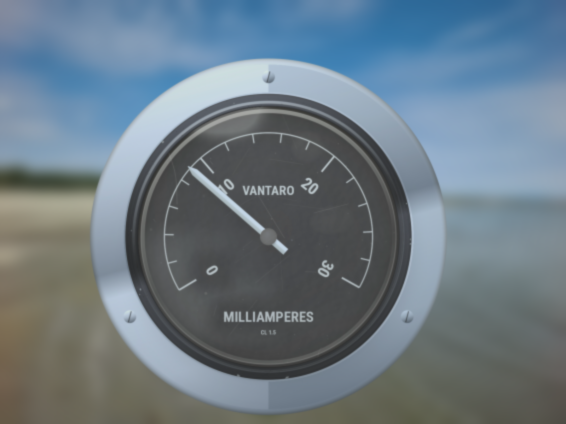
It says 9
